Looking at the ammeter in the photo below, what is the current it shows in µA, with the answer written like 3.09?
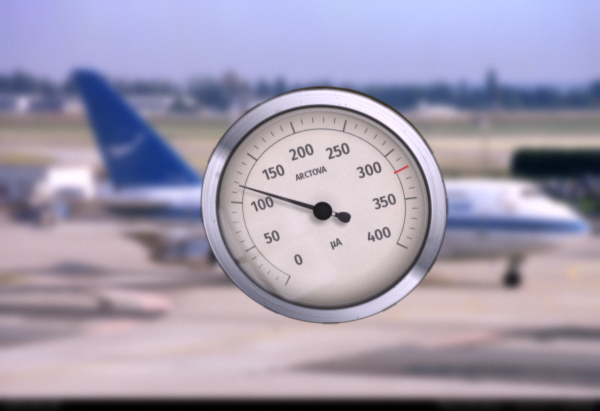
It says 120
